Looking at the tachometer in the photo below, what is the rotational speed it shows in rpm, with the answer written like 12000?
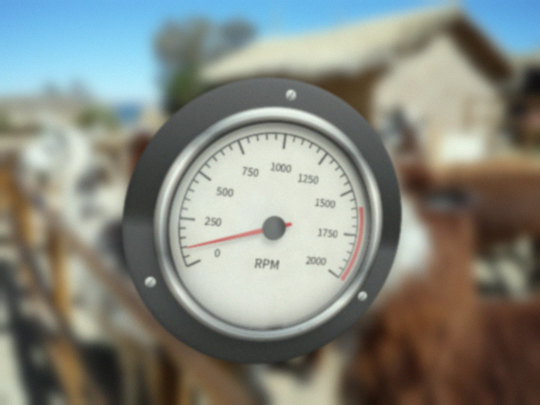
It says 100
